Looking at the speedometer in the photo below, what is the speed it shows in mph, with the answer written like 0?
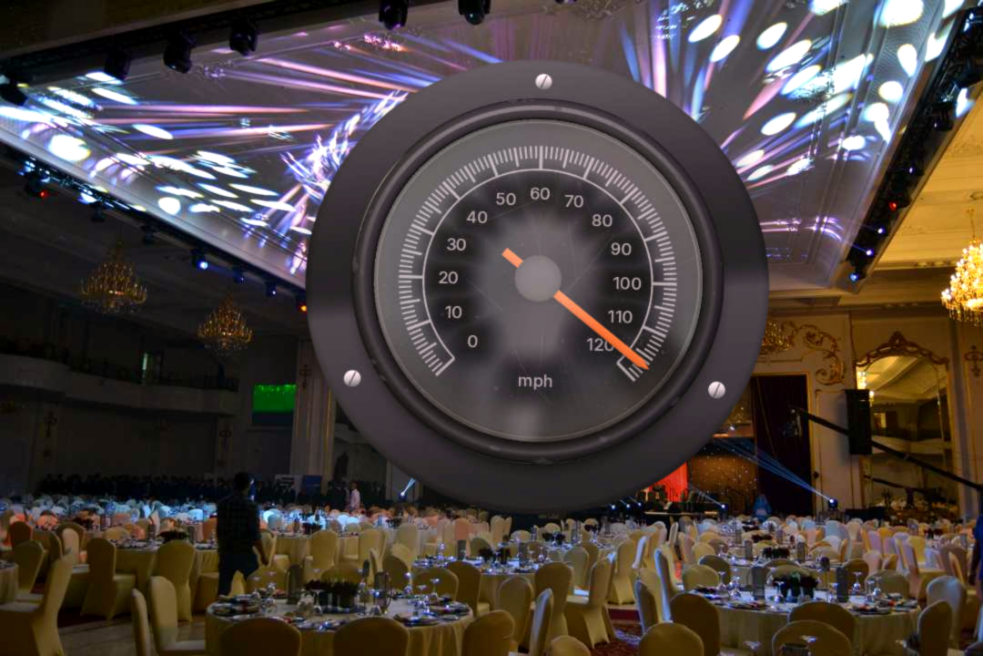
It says 117
